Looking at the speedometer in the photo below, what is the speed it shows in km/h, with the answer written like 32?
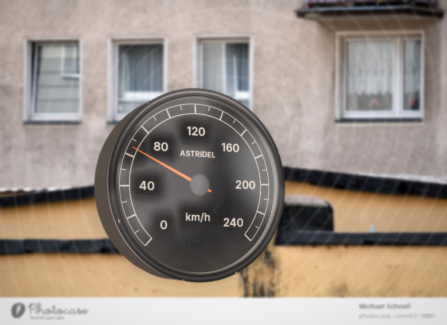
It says 65
